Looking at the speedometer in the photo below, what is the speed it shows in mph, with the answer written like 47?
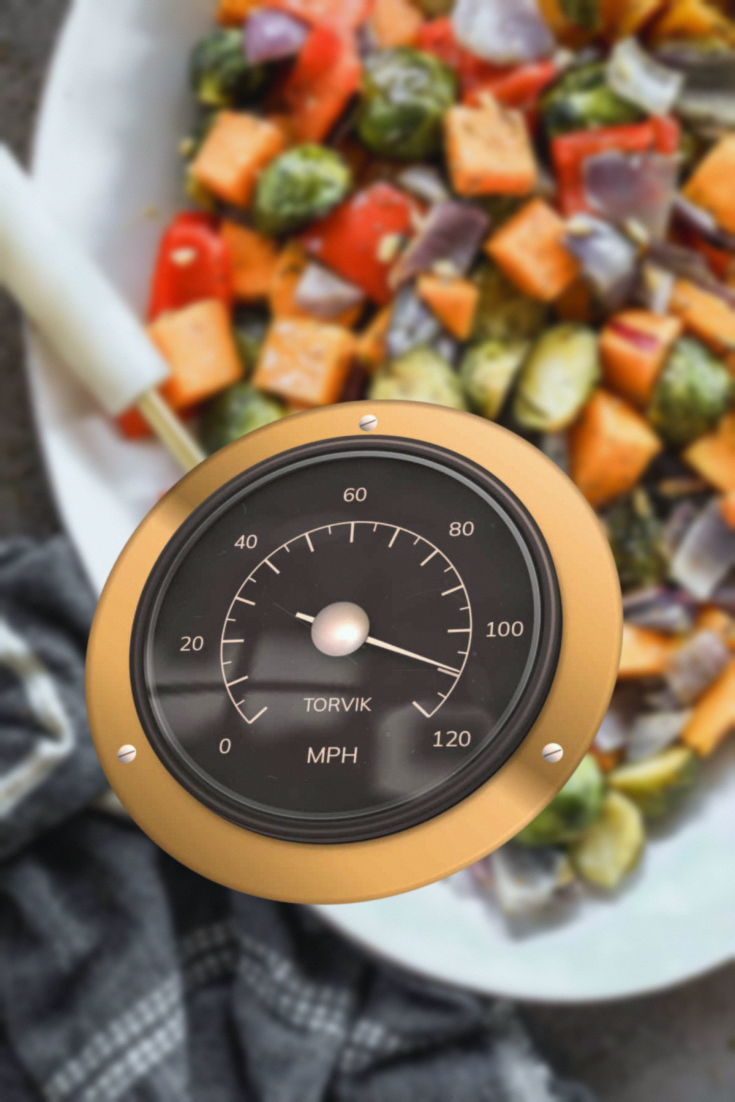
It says 110
